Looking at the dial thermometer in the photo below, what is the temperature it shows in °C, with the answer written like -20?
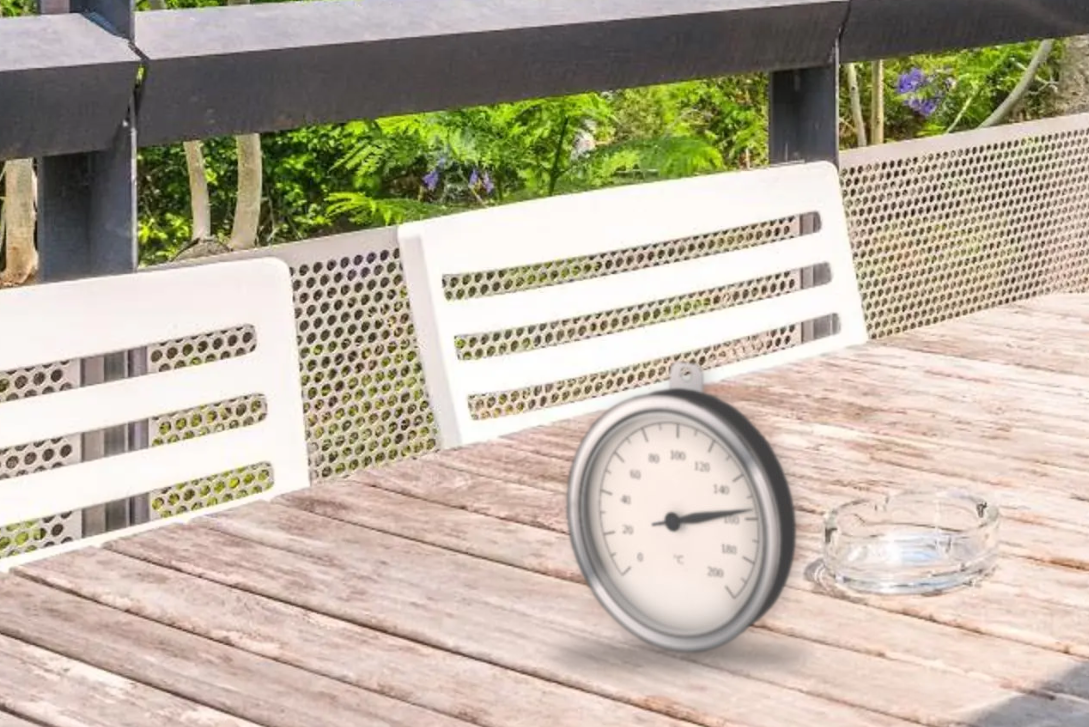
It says 155
